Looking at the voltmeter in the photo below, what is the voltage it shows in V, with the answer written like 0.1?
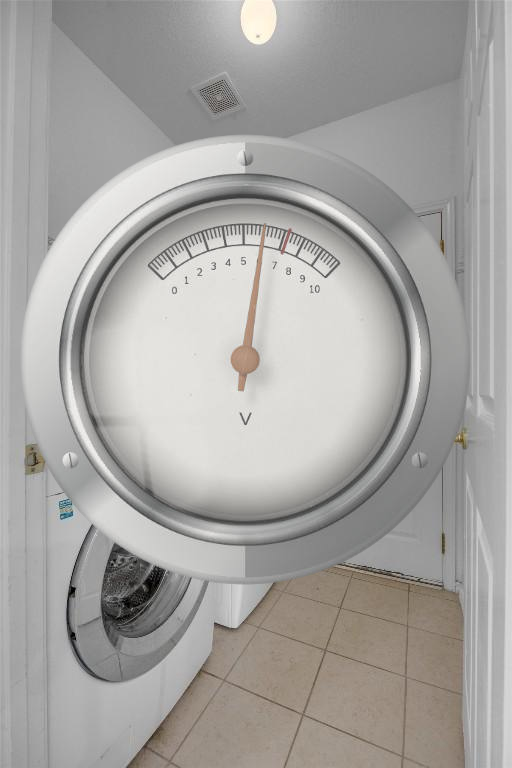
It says 6
